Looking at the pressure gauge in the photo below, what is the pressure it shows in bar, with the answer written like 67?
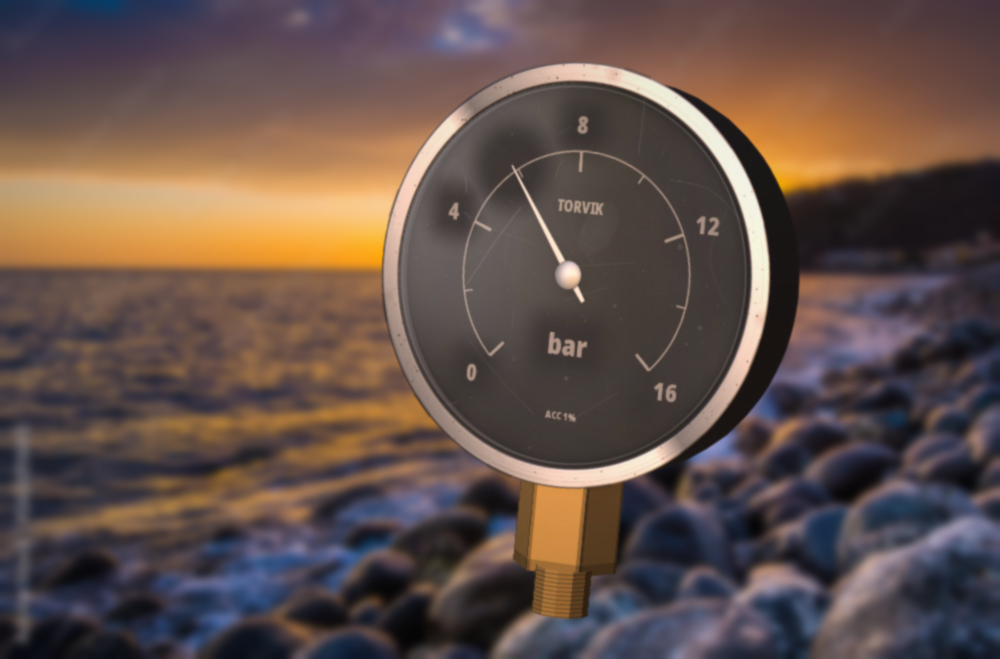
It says 6
